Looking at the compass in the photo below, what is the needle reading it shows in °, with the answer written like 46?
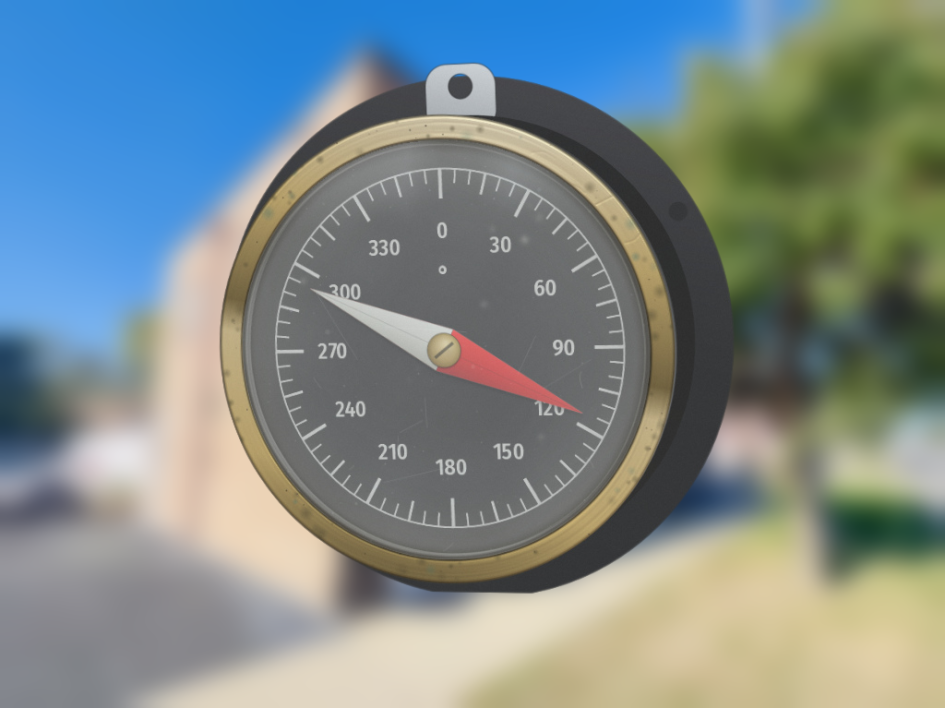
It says 115
